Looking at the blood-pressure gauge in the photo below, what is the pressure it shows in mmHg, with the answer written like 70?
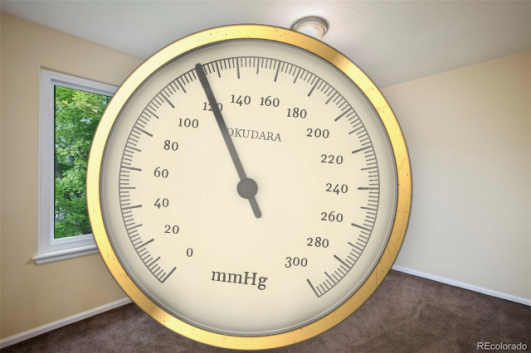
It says 122
